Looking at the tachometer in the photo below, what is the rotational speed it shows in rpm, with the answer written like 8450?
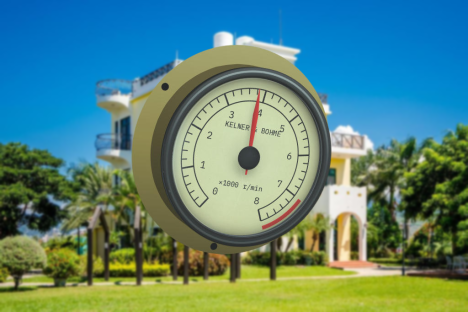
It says 3800
